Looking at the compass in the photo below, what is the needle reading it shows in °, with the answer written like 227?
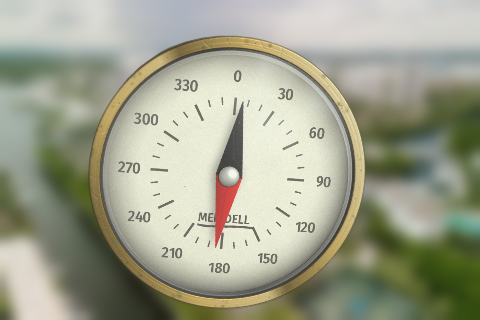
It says 185
